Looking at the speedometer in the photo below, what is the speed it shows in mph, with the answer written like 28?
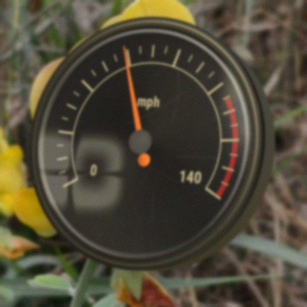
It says 60
